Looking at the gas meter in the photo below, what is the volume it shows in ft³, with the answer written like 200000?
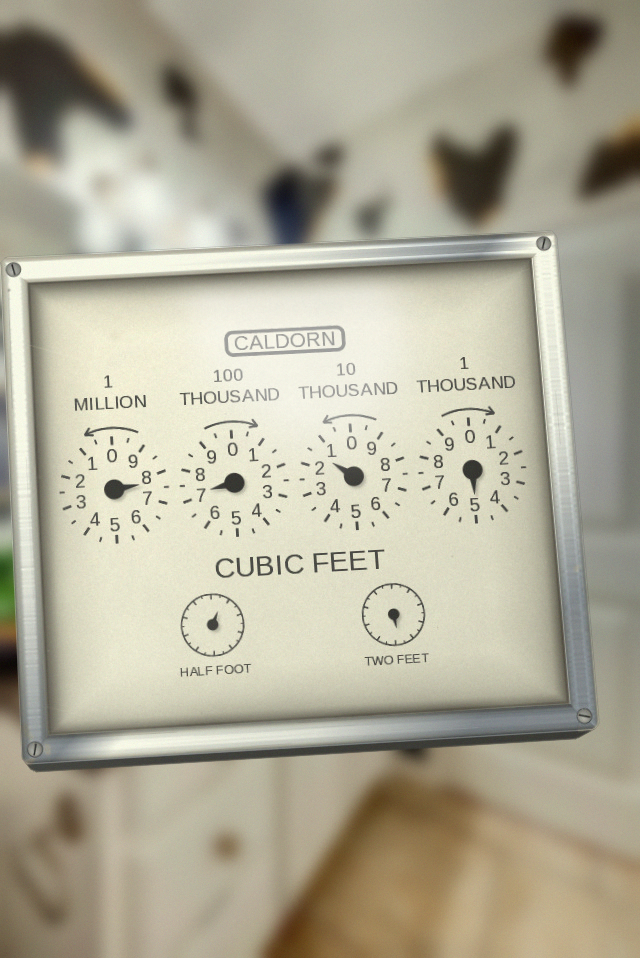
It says 771500
